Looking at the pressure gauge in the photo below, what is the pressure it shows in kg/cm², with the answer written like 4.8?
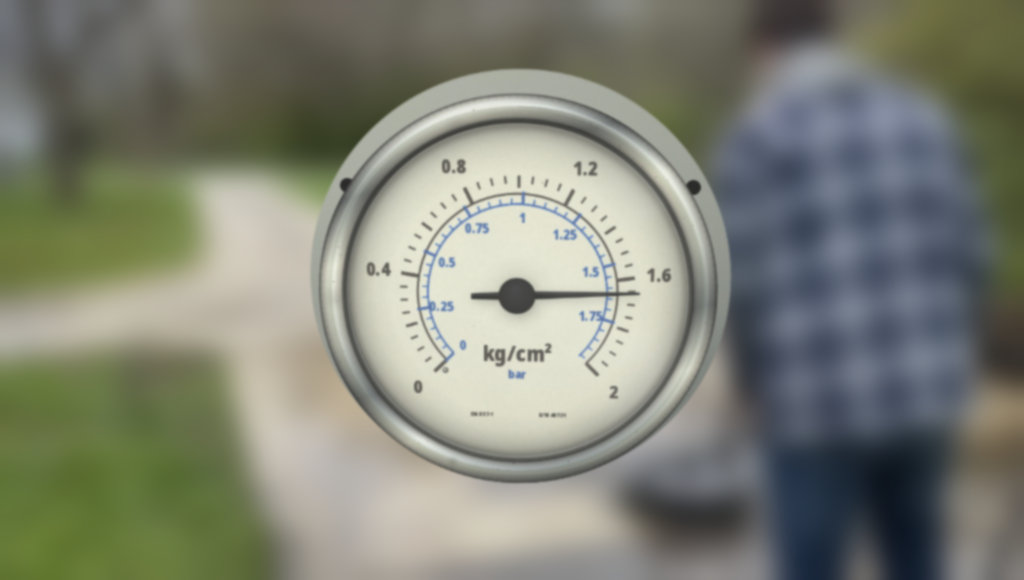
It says 1.65
